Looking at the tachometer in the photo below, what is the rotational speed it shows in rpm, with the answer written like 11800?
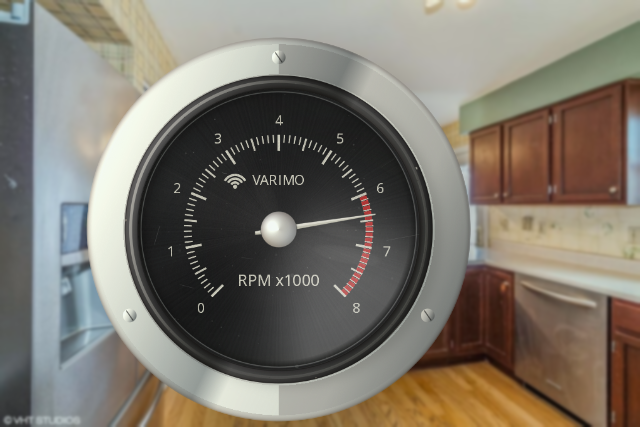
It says 6400
